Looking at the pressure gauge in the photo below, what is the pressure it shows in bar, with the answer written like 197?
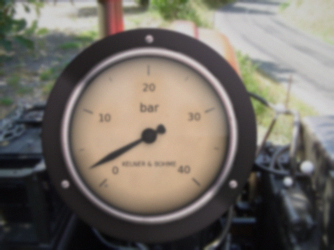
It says 2.5
